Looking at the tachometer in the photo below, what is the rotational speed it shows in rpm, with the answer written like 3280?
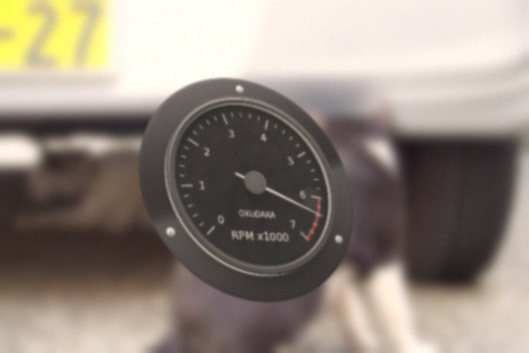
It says 6400
